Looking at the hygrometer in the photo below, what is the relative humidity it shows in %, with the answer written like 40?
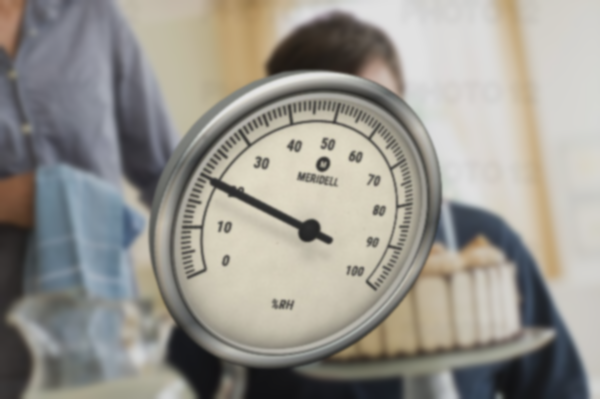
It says 20
